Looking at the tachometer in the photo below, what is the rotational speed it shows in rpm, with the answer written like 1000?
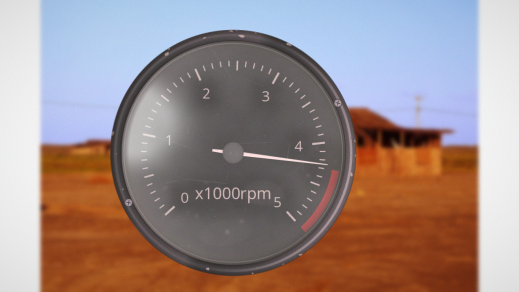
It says 4250
